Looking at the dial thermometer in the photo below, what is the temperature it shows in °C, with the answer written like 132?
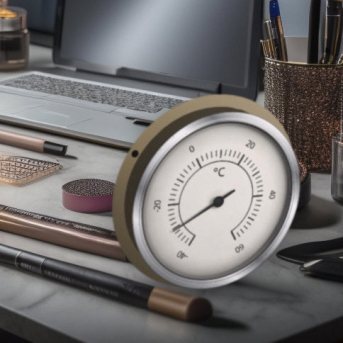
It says -30
